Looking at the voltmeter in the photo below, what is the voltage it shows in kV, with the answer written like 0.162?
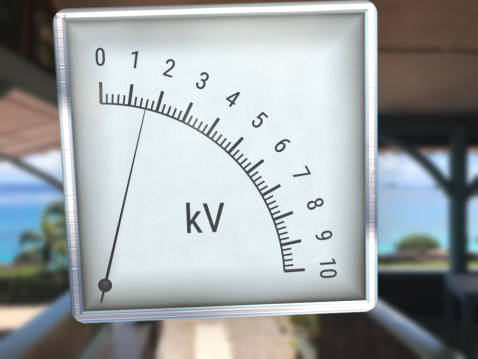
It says 1.6
